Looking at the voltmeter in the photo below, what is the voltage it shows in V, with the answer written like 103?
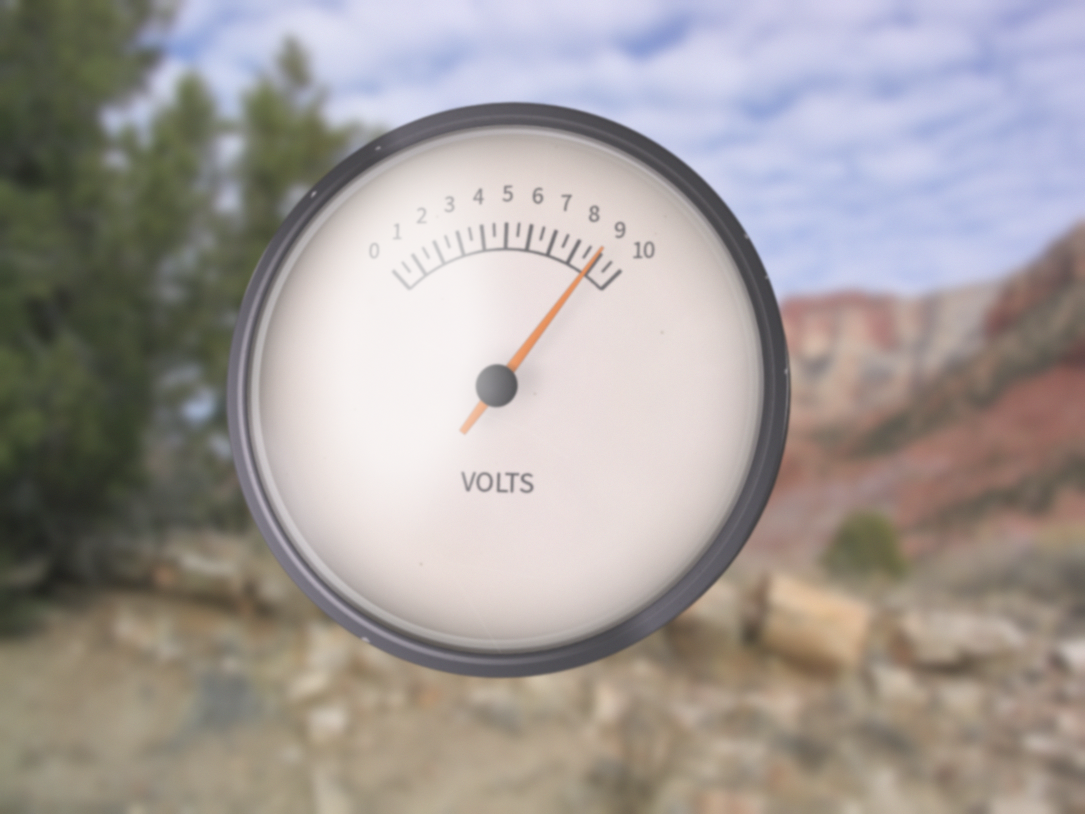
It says 9
